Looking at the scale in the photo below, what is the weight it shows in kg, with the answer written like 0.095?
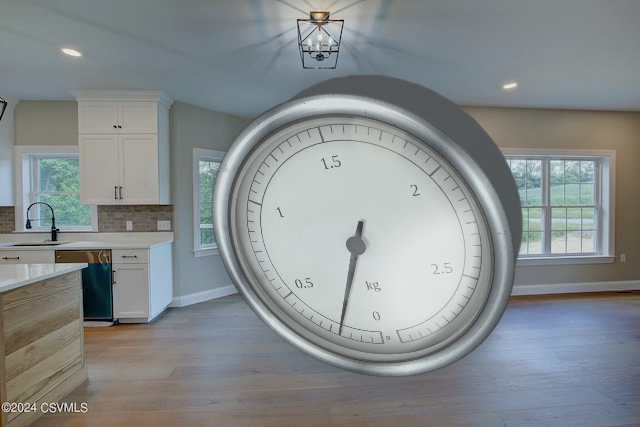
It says 0.2
